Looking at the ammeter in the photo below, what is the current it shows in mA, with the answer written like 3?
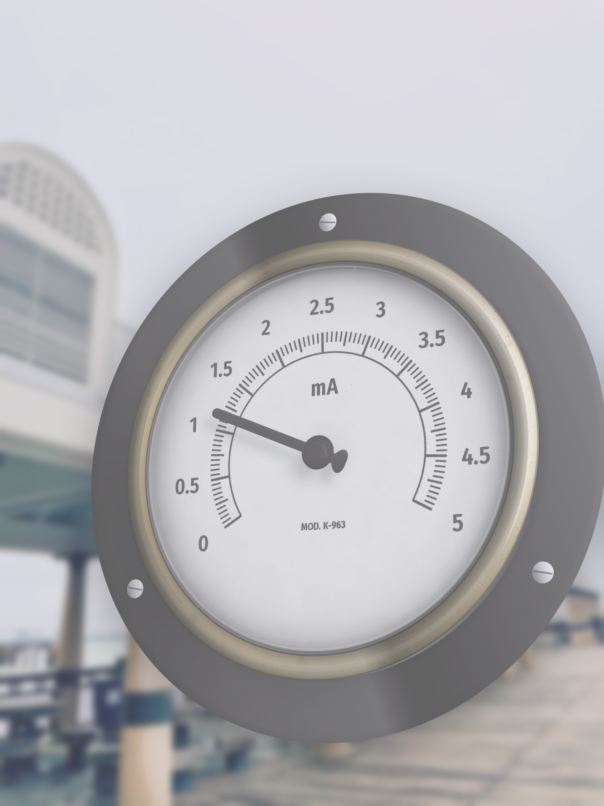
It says 1.15
